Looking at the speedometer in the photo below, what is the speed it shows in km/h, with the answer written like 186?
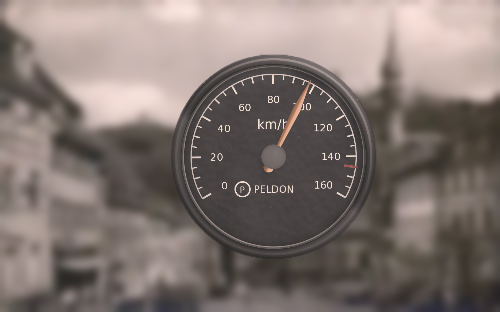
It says 97.5
